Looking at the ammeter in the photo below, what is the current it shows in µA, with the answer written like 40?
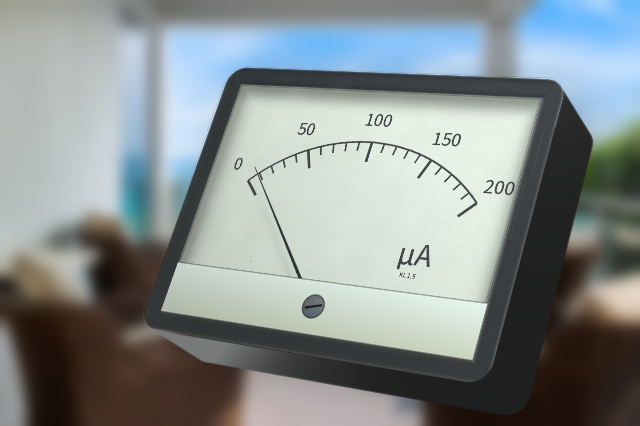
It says 10
